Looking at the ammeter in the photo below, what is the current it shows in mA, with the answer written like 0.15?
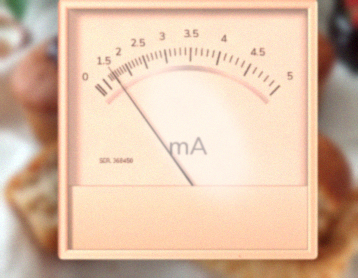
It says 1.5
